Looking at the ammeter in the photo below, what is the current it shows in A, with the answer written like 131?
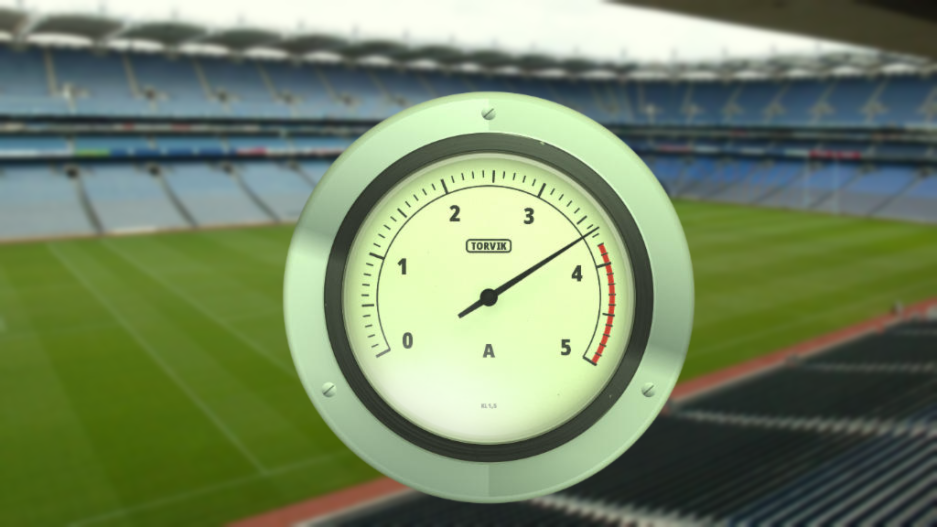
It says 3.65
